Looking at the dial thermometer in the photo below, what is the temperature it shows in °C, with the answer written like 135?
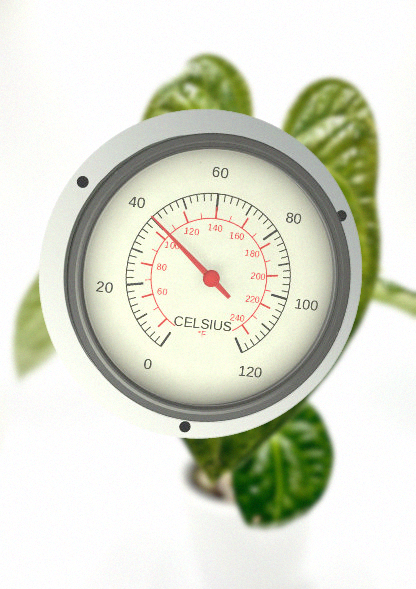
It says 40
